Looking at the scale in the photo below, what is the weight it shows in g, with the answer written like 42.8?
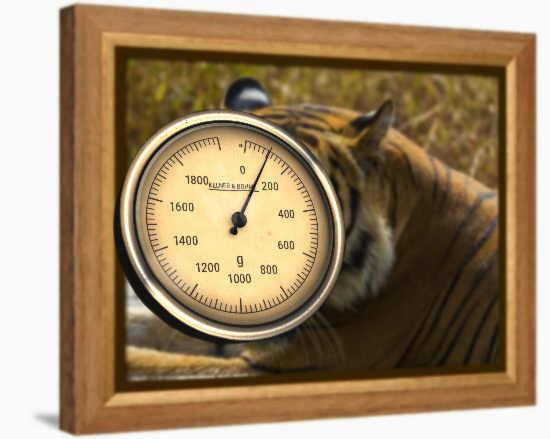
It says 100
